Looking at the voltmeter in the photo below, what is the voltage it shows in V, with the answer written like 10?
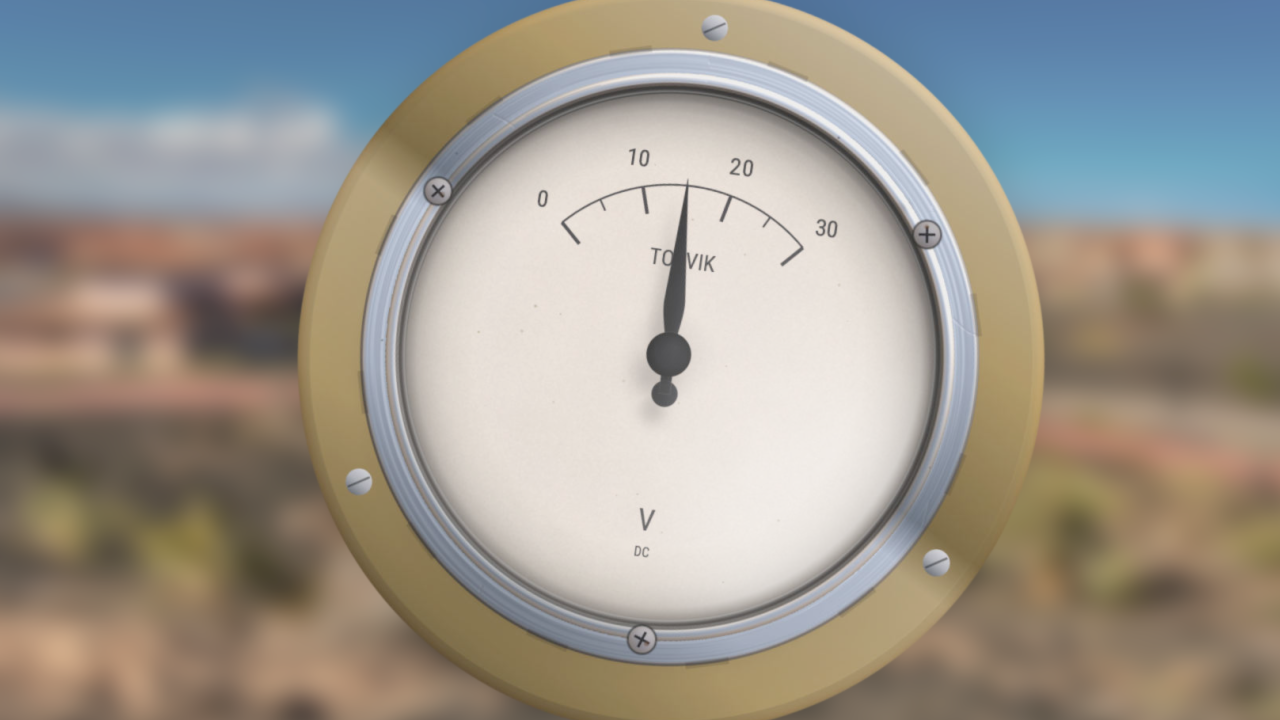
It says 15
